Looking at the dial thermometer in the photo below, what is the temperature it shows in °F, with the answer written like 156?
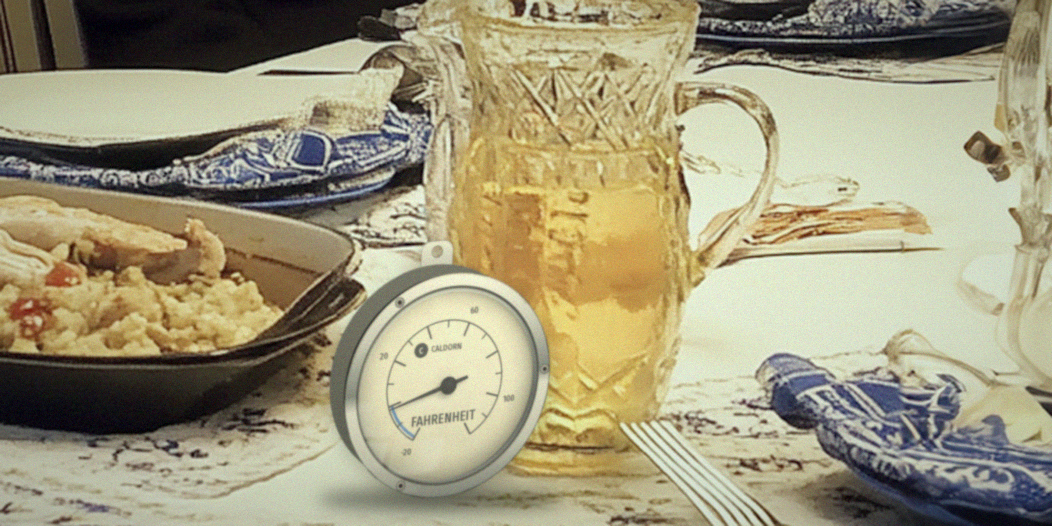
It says 0
